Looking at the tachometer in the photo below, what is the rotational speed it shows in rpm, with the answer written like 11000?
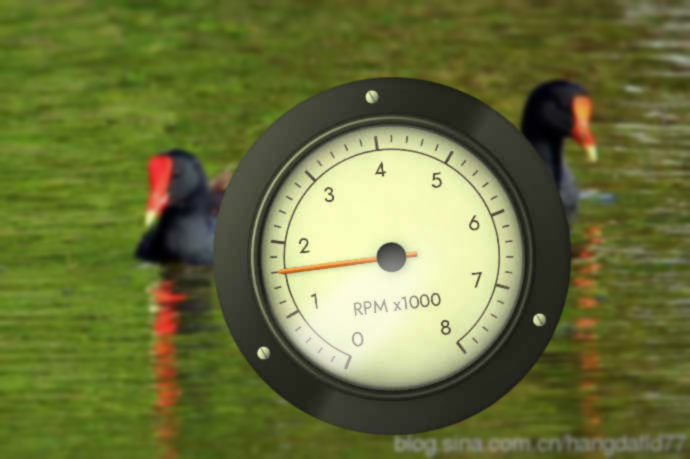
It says 1600
